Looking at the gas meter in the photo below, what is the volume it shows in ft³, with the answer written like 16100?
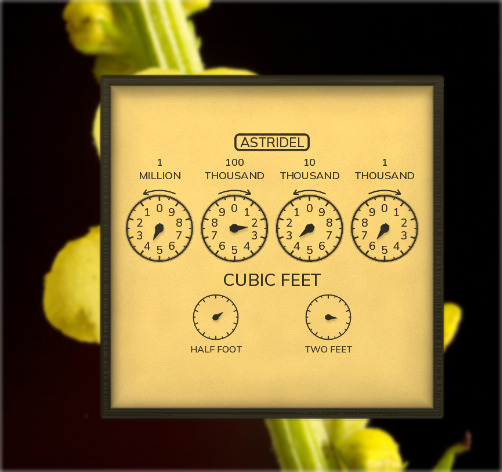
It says 423600
